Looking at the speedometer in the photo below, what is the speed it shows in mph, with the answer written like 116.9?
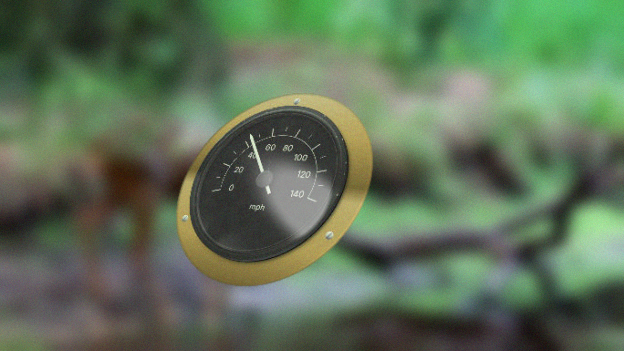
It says 45
